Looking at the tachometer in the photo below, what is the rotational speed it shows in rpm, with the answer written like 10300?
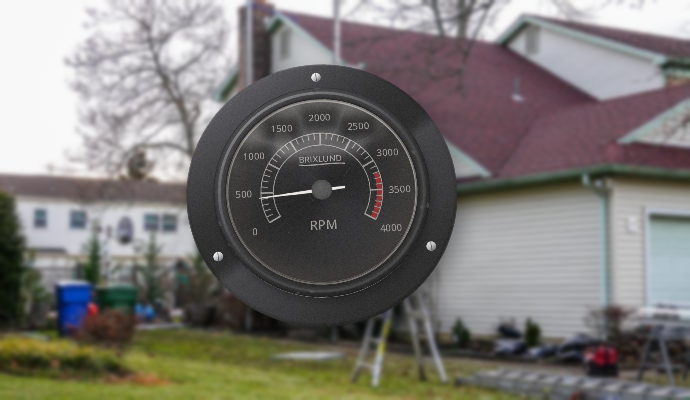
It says 400
